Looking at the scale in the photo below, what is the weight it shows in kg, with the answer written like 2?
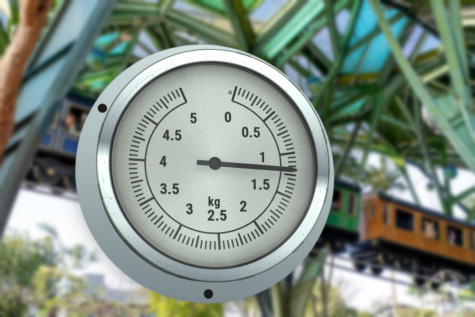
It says 1.2
